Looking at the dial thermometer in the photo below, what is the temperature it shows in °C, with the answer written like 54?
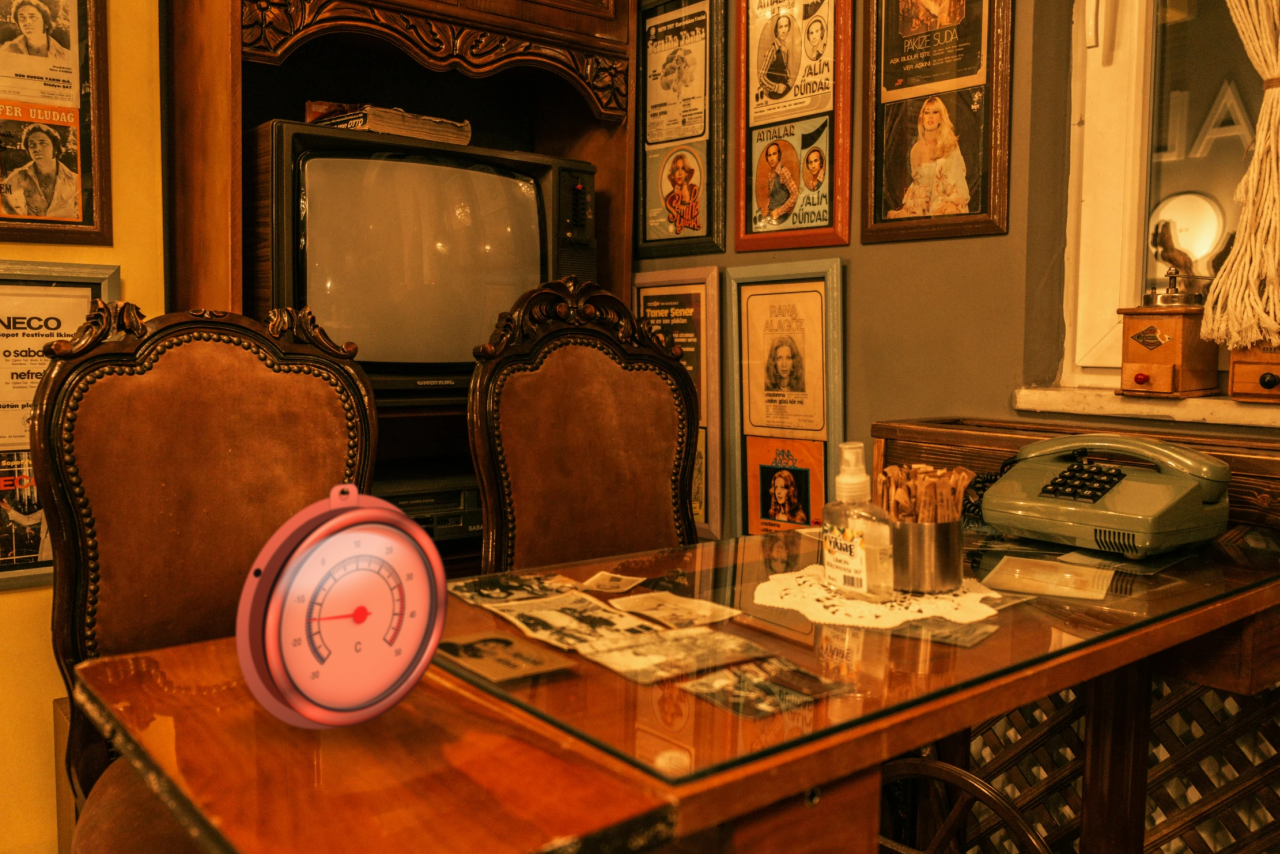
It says -15
